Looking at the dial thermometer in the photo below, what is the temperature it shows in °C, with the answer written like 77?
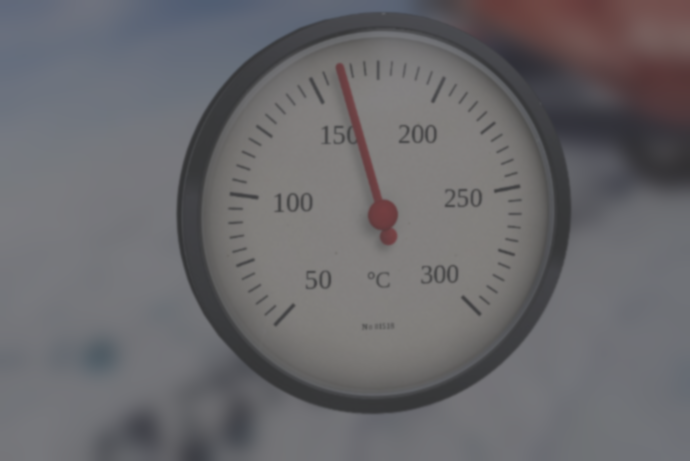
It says 160
